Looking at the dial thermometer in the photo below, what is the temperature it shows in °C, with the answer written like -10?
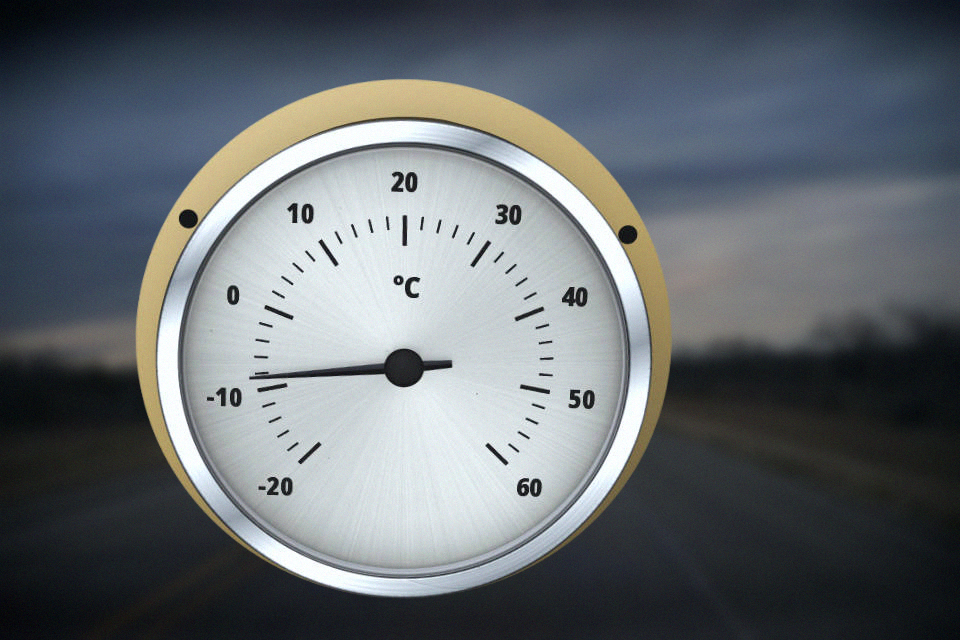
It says -8
